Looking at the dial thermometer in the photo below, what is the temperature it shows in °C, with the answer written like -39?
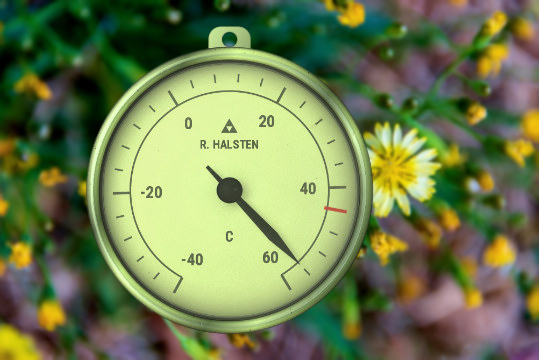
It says 56
